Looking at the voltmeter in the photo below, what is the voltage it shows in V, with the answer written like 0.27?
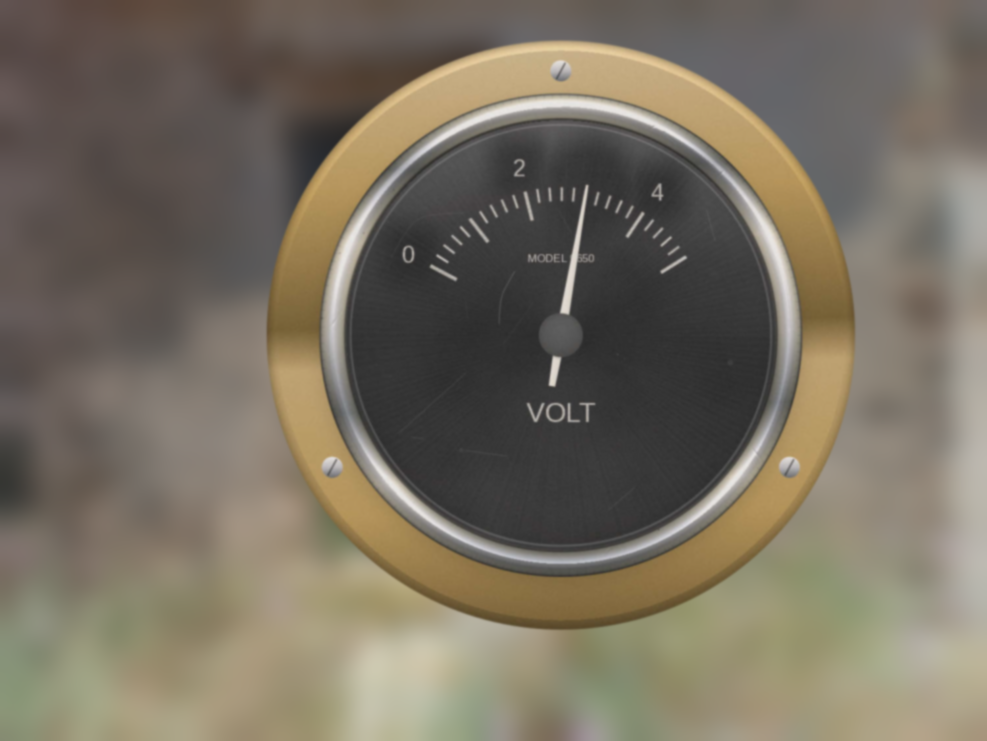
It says 3
